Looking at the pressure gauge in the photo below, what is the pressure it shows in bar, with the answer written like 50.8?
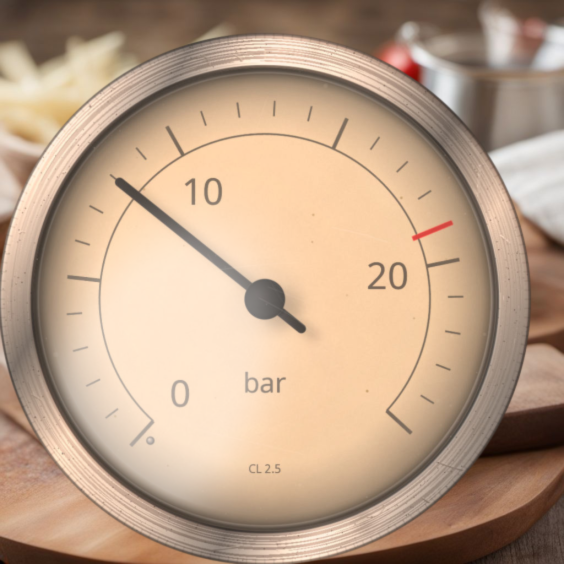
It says 8
